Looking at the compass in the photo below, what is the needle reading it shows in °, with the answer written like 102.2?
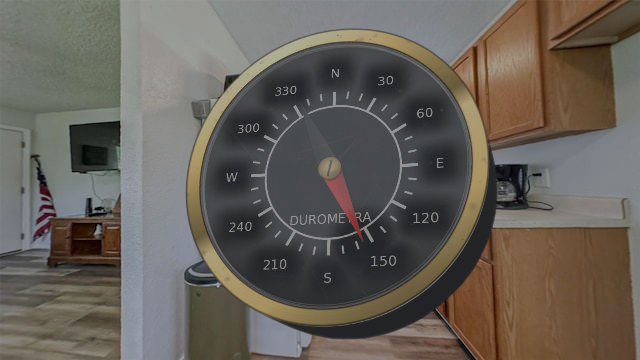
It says 155
